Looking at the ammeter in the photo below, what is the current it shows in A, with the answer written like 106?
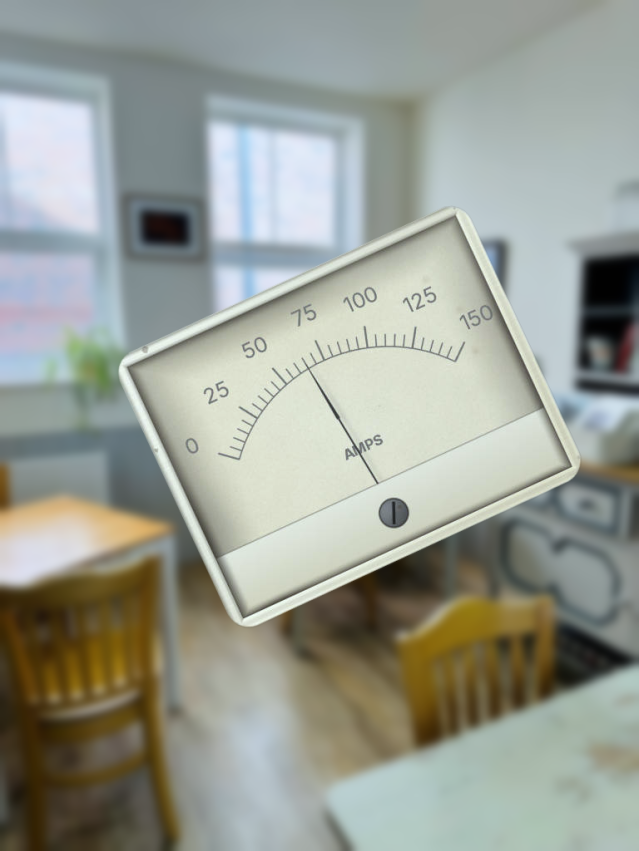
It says 65
